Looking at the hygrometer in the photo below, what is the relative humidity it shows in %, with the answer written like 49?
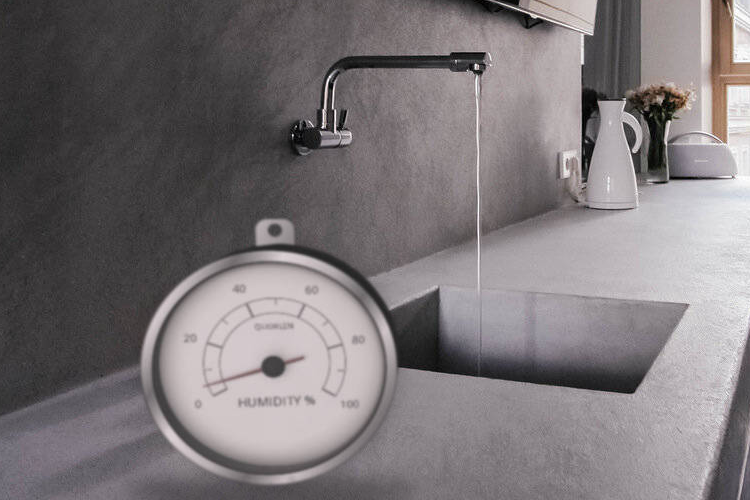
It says 5
